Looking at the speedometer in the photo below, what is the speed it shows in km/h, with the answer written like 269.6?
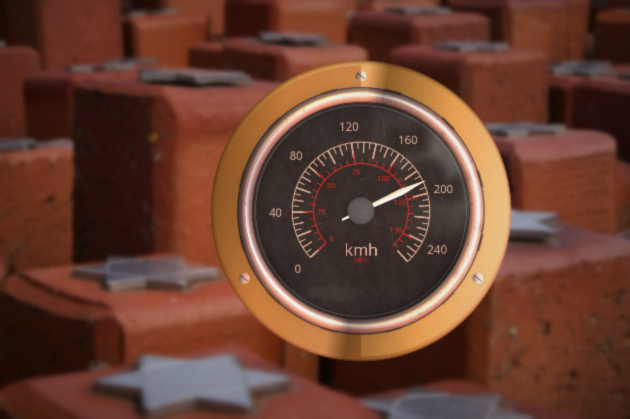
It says 190
